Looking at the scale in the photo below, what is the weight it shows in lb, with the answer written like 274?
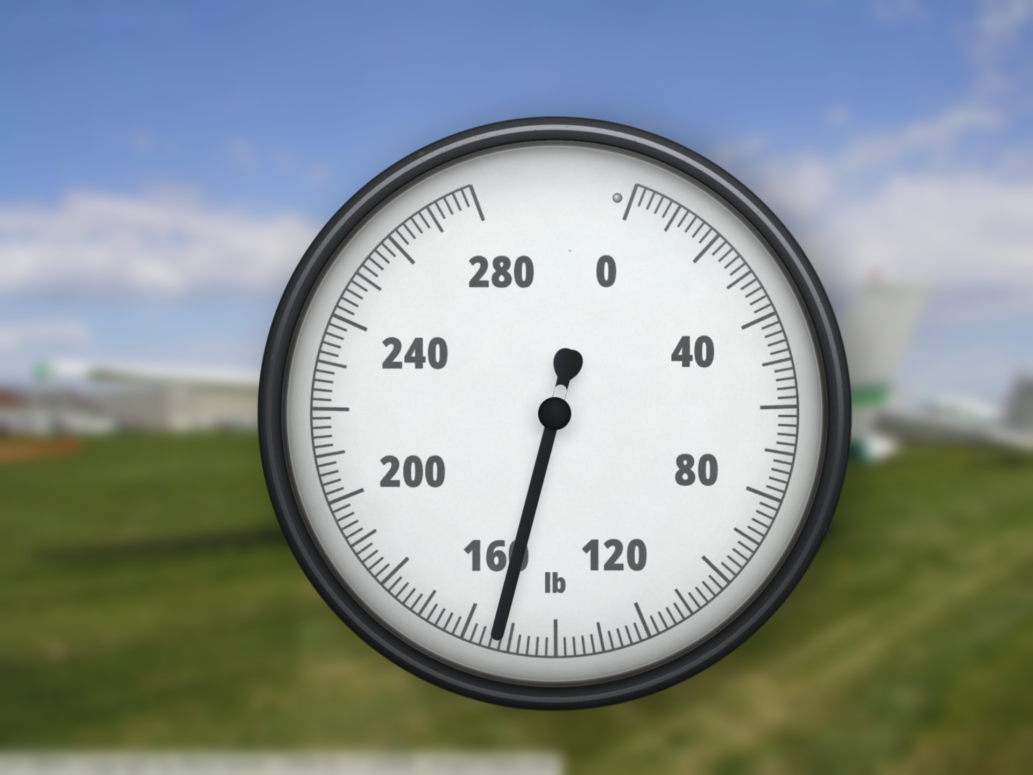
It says 153
